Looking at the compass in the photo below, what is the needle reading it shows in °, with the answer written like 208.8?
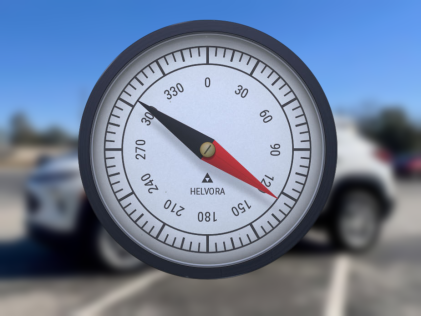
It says 125
